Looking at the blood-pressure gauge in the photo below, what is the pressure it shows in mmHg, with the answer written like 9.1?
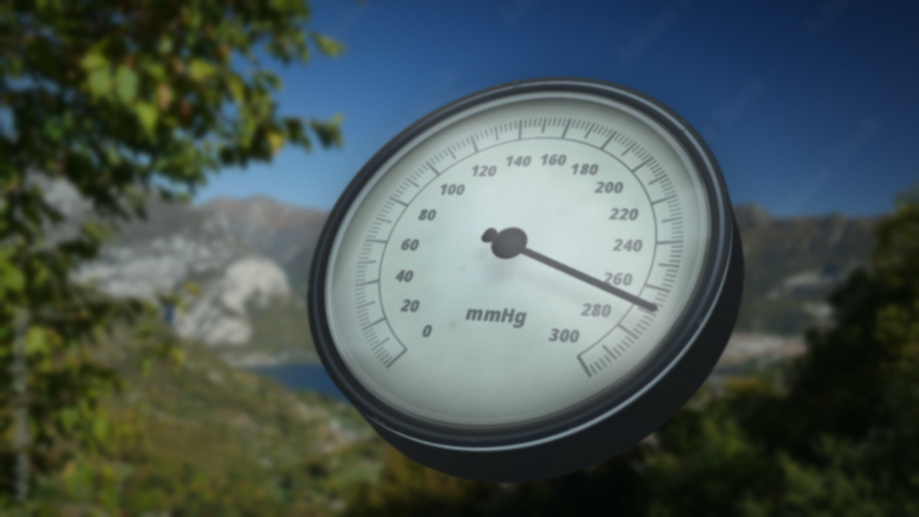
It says 270
